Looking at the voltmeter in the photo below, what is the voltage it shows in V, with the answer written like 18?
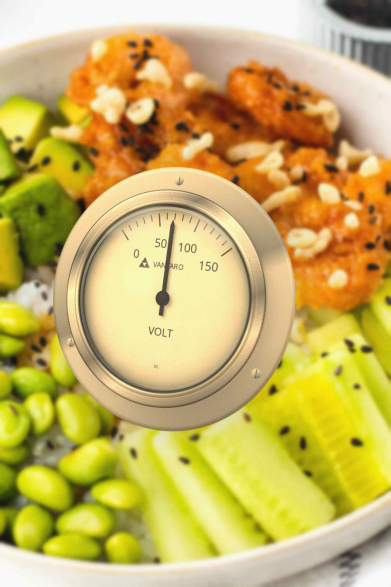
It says 70
